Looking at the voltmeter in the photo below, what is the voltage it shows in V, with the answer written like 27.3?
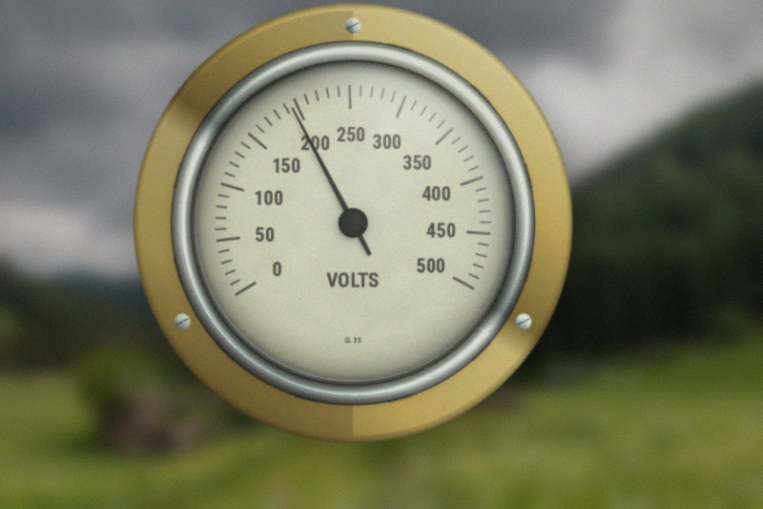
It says 195
